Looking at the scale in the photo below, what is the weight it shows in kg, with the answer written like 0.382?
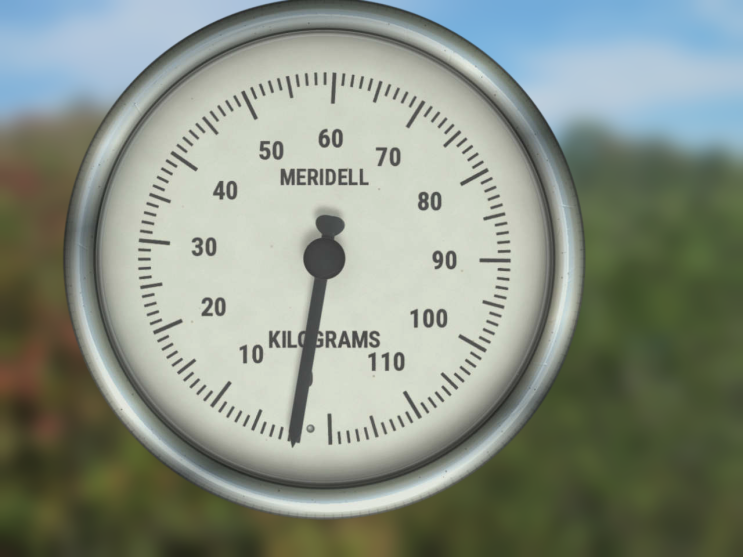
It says 0.5
